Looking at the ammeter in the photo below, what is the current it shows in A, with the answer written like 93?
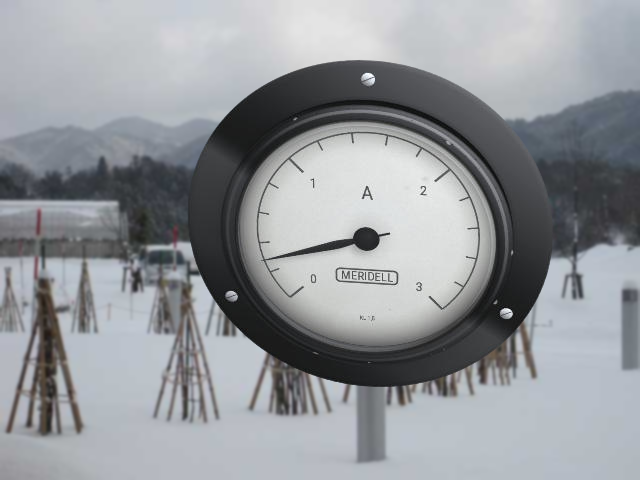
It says 0.3
